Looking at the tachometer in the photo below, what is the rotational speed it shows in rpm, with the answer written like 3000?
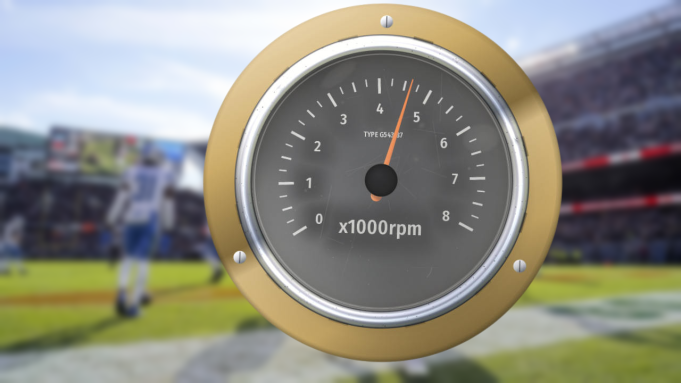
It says 4625
